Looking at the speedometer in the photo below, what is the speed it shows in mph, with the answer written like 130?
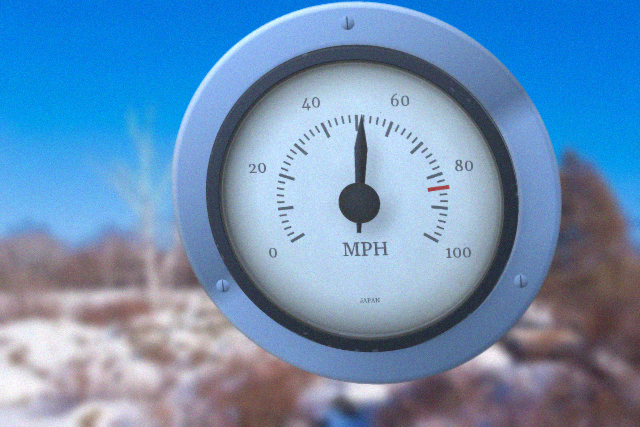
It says 52
